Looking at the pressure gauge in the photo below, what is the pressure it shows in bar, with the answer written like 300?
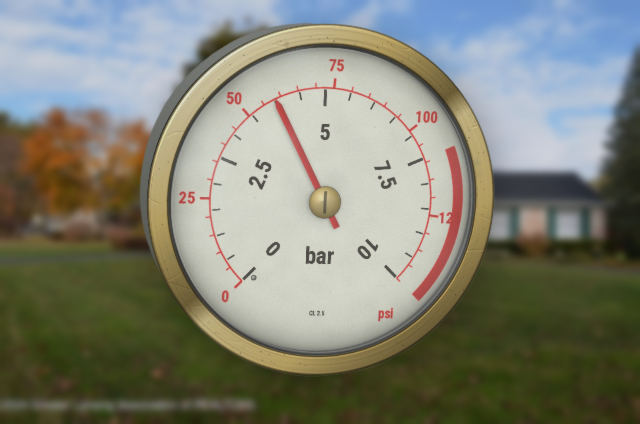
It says 4
